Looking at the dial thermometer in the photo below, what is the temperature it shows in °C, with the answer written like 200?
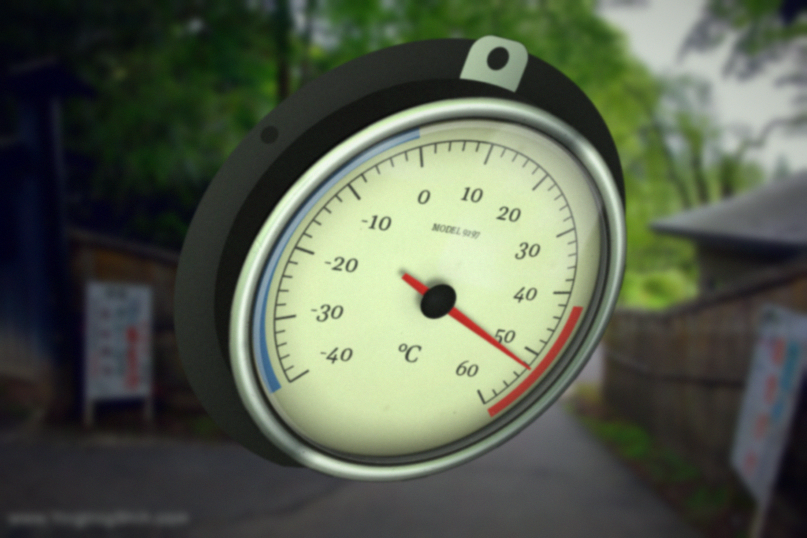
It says 52
